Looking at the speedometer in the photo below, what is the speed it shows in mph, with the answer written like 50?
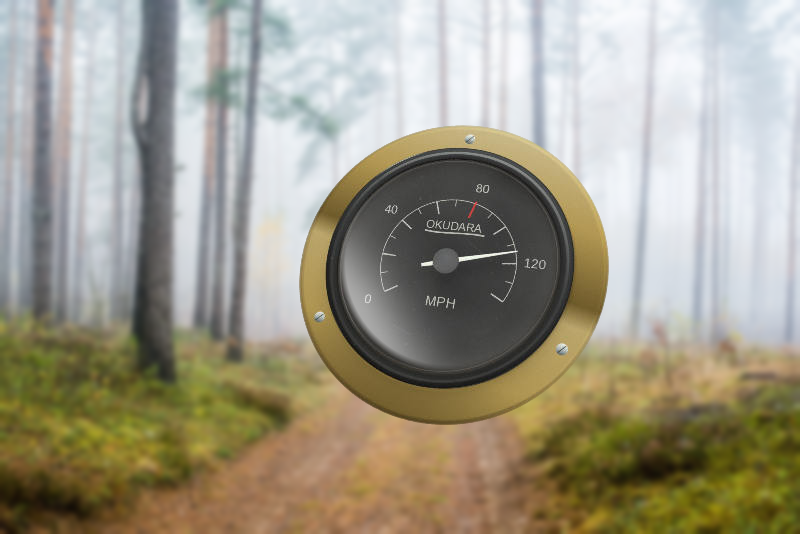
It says 115
